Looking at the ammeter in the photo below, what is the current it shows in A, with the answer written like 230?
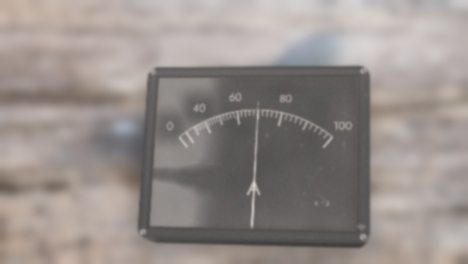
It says 70
